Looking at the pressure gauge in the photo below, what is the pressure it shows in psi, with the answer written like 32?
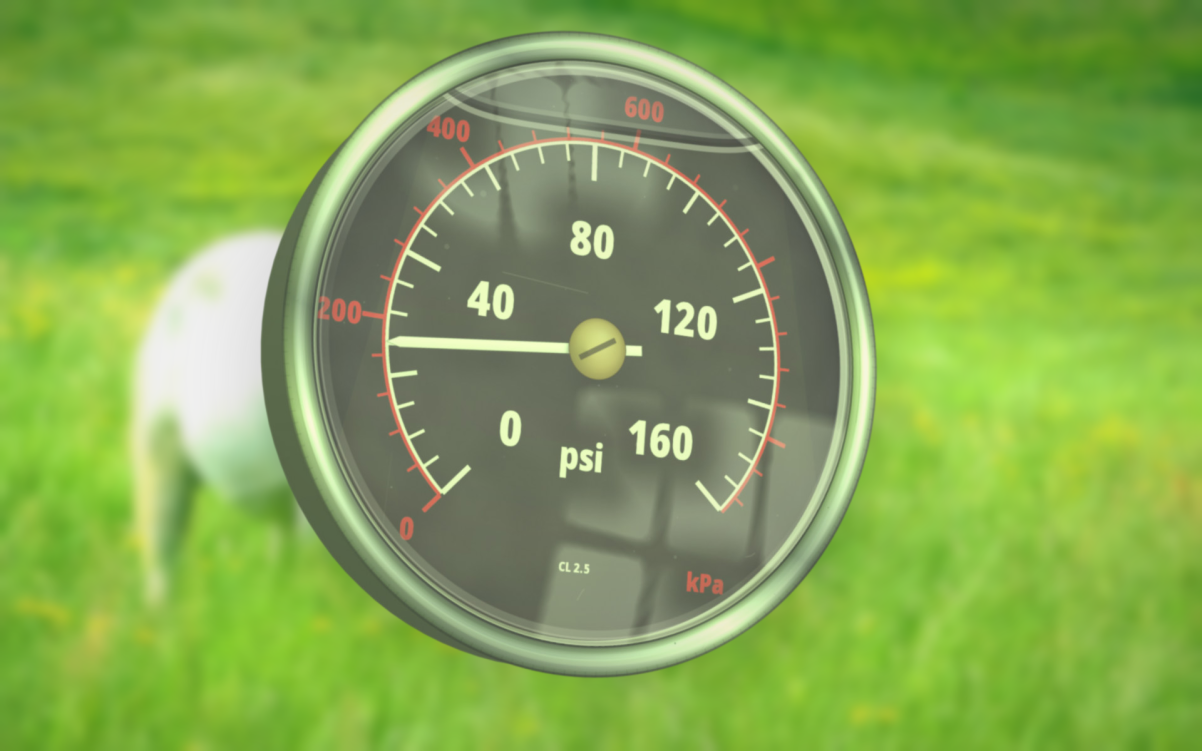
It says 25
